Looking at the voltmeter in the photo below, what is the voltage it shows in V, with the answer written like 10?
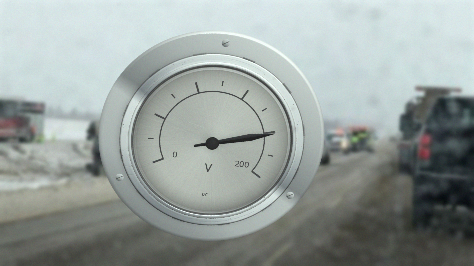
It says 160
